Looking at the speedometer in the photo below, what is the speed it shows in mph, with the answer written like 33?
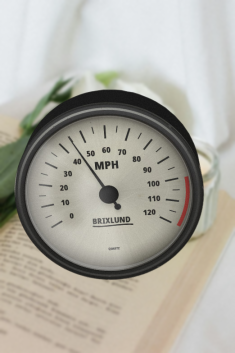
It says 45
